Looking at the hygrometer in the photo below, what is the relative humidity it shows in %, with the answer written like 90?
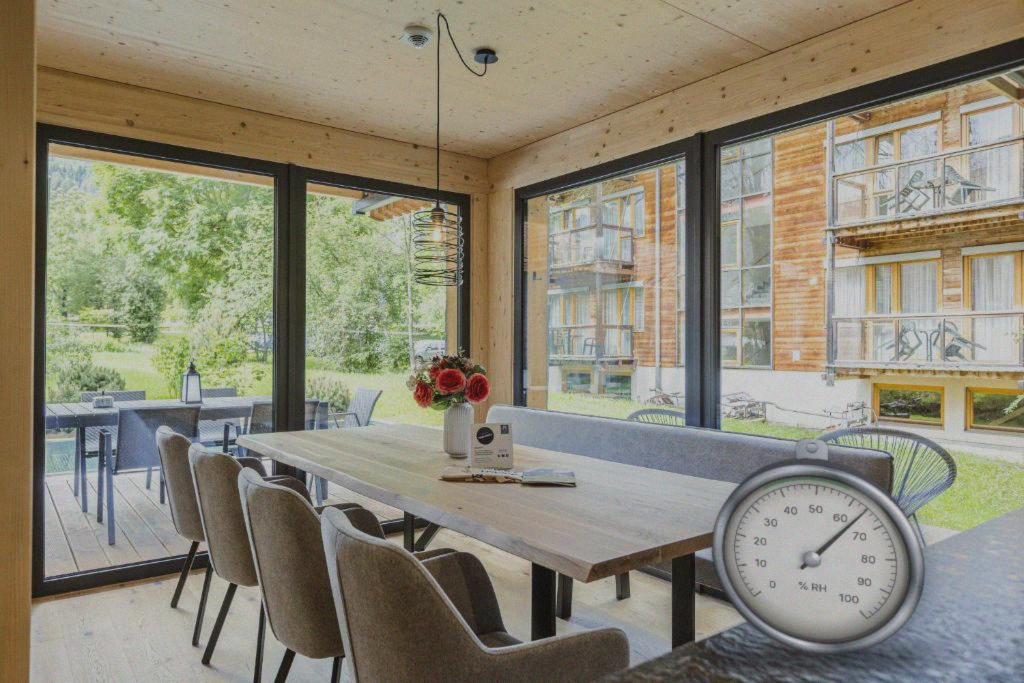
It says 64
